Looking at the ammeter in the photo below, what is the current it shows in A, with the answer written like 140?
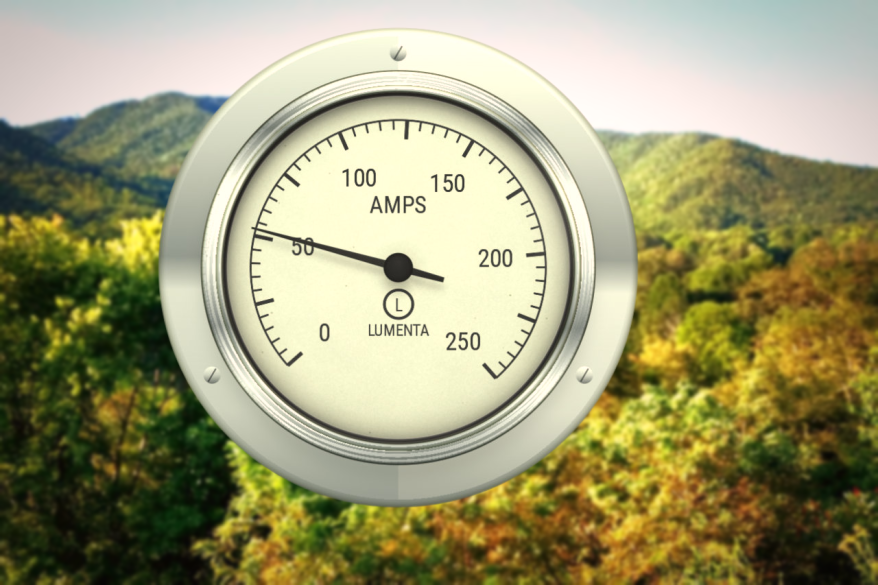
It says 52.5
